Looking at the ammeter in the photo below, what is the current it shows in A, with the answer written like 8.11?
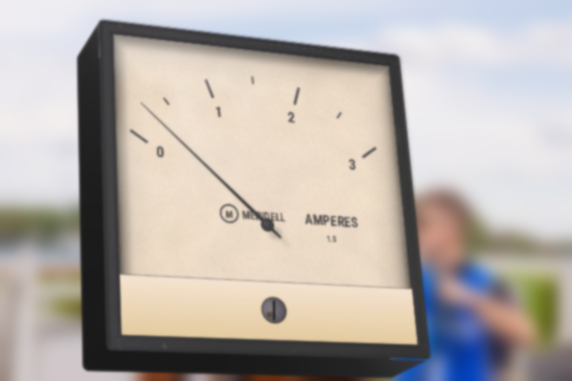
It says 0.25
